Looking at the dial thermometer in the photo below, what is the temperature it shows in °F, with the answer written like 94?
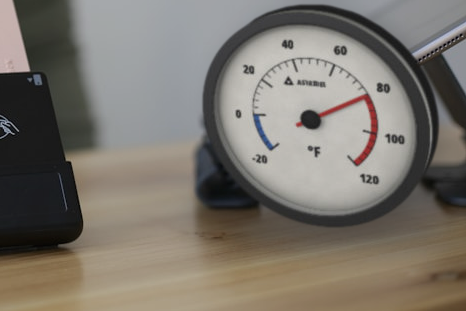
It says 80
